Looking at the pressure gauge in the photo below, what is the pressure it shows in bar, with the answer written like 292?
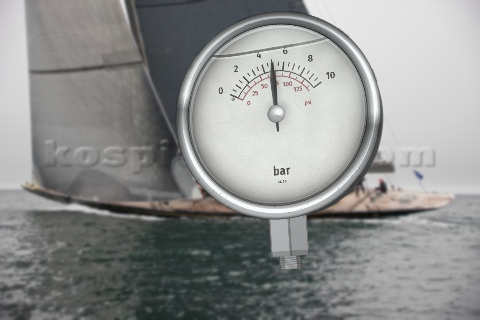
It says 5
